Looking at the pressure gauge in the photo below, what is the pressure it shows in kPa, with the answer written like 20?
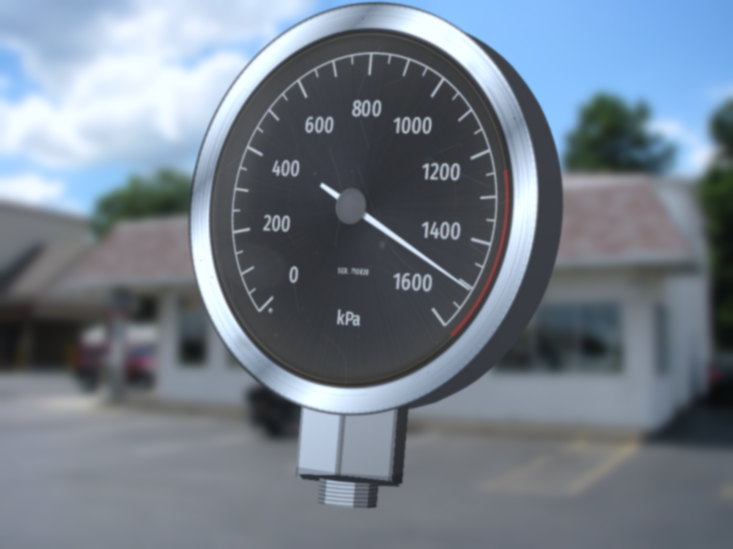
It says 1500
